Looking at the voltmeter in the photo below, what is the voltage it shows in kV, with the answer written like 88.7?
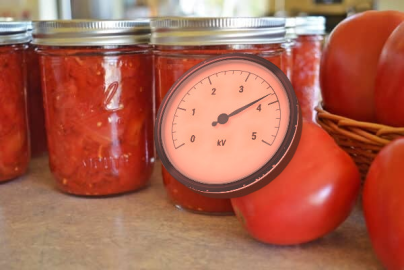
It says 3.8
